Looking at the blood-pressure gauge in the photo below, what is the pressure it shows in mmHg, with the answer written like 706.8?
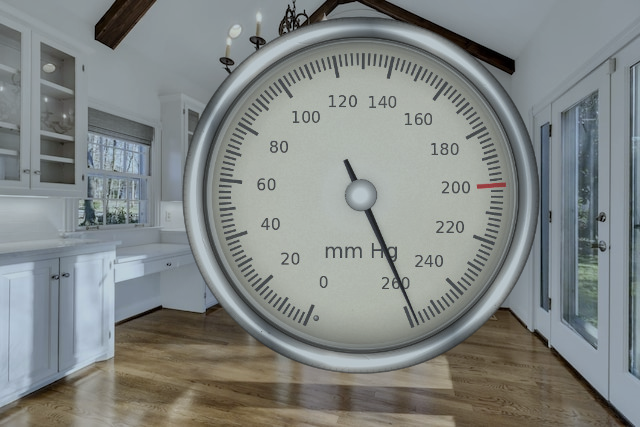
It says 258
